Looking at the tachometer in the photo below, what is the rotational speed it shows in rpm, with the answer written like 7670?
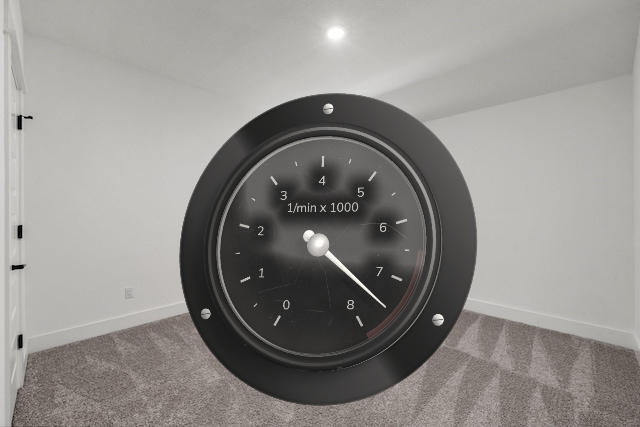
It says 7500
